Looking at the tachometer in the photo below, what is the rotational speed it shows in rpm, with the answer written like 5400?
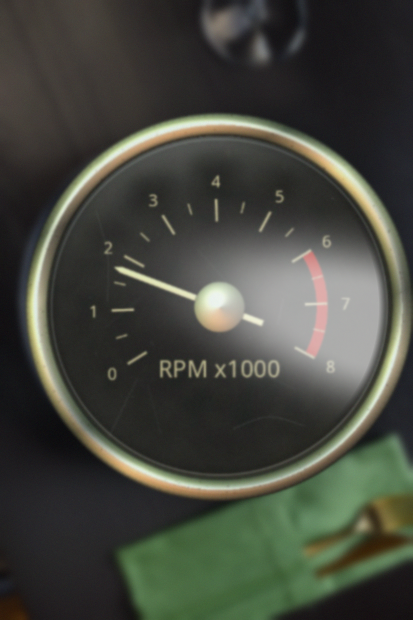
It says 1750
